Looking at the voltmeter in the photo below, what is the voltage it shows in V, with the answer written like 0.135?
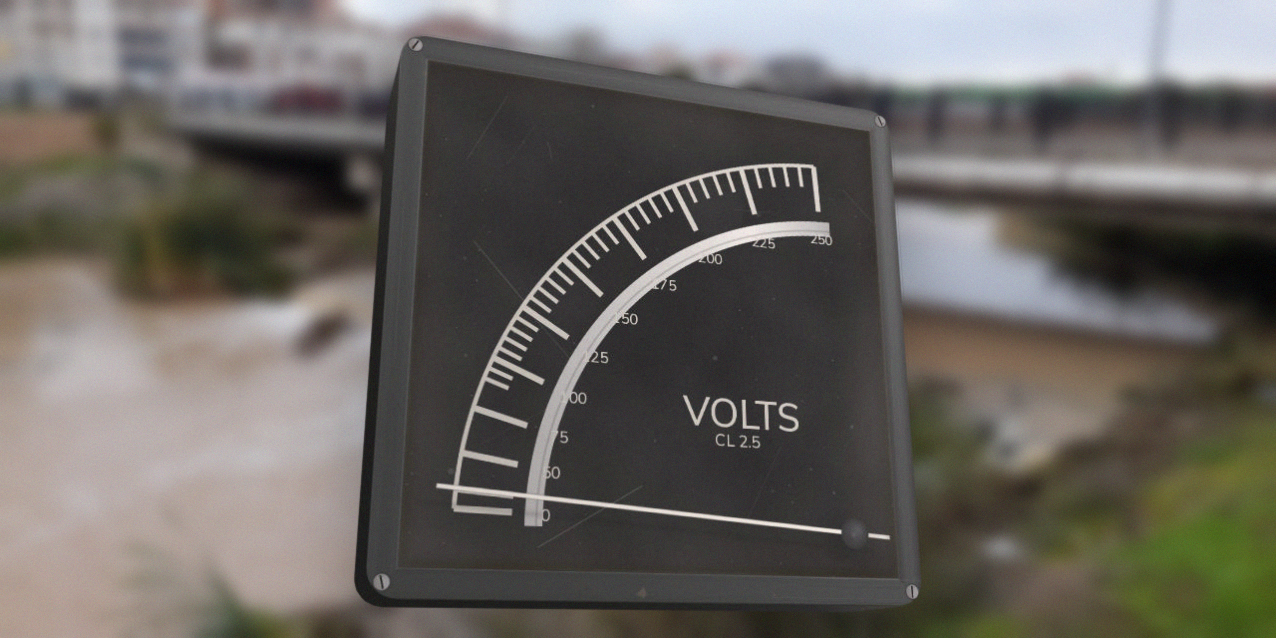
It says 25
